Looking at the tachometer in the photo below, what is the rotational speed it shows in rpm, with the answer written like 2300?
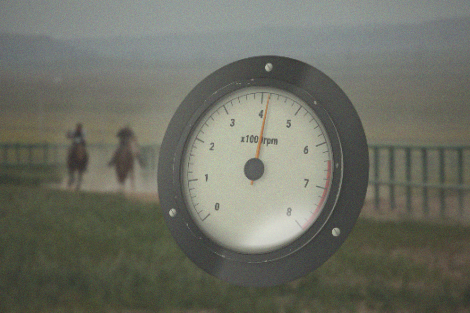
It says 4200
